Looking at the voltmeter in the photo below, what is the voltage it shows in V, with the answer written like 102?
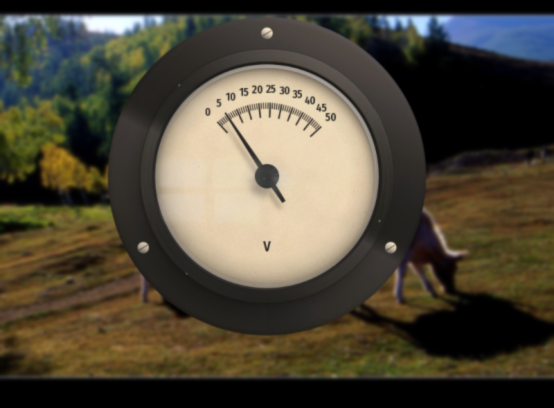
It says 5
